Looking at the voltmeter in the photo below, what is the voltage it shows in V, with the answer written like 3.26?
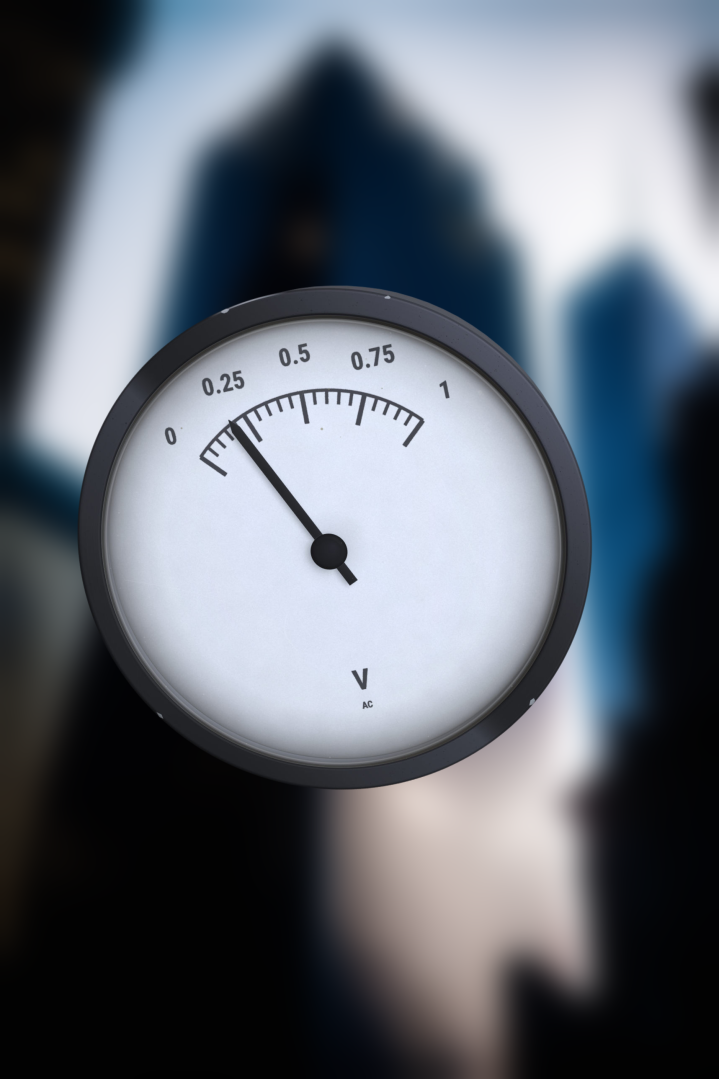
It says 0.2
